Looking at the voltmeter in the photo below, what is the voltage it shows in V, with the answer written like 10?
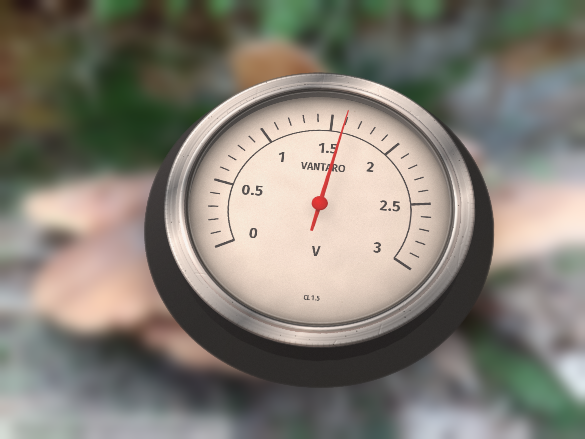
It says 1.6
